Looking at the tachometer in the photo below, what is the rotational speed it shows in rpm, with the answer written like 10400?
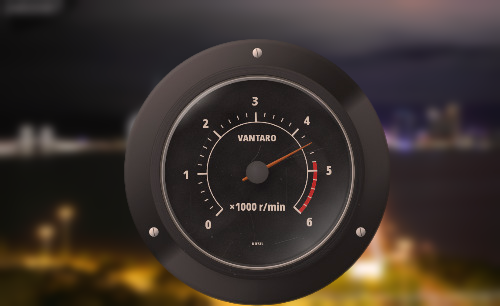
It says 4400
